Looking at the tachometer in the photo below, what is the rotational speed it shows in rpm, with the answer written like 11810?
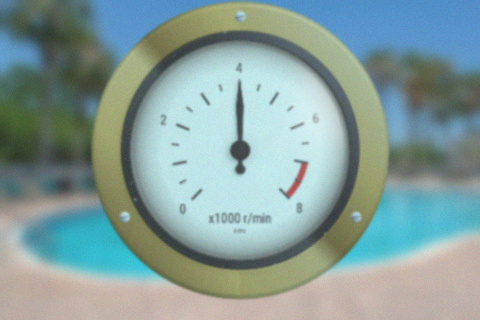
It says 4000
